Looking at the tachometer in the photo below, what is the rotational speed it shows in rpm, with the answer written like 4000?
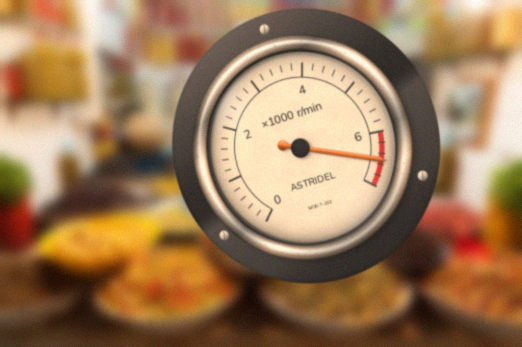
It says 6500
